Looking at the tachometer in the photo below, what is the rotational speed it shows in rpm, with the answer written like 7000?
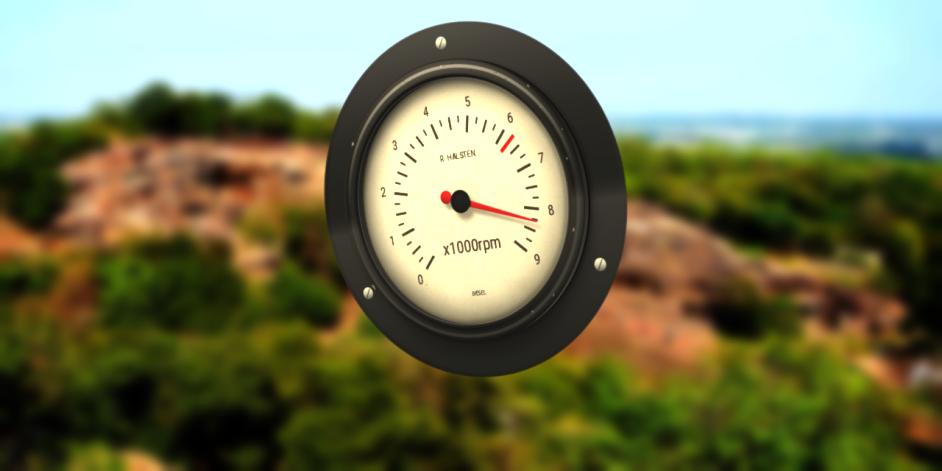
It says 8250
